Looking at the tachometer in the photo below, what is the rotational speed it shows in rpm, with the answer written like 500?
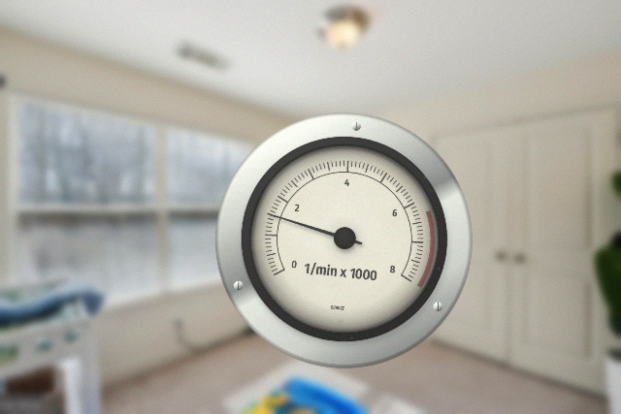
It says 1500
